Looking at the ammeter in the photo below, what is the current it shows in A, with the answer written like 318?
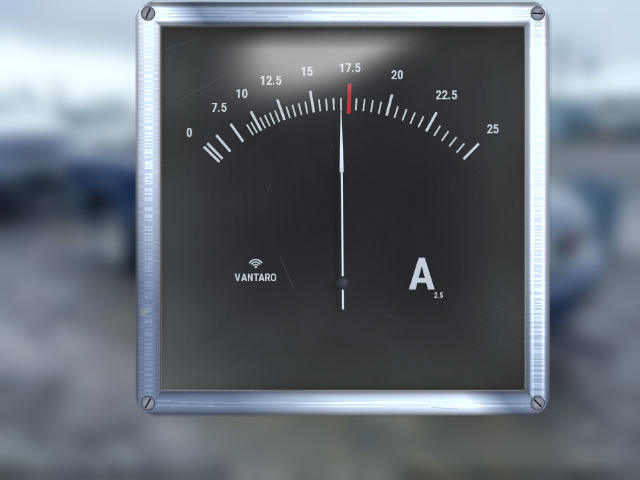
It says 17
